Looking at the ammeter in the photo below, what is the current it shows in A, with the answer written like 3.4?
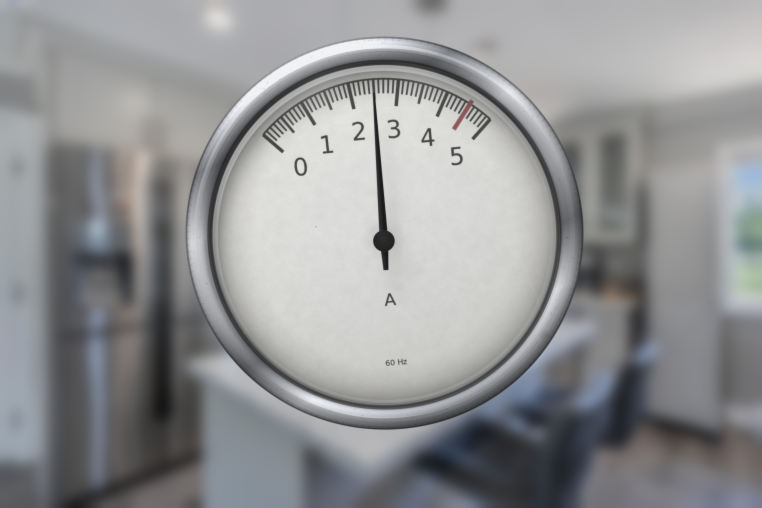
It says 2.5
